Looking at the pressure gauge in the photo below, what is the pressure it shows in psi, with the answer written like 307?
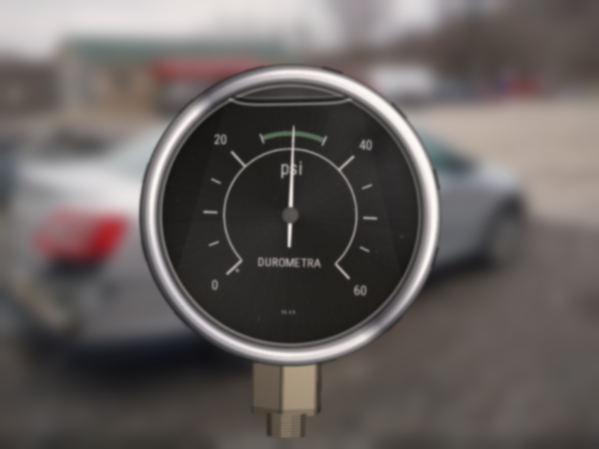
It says 30
